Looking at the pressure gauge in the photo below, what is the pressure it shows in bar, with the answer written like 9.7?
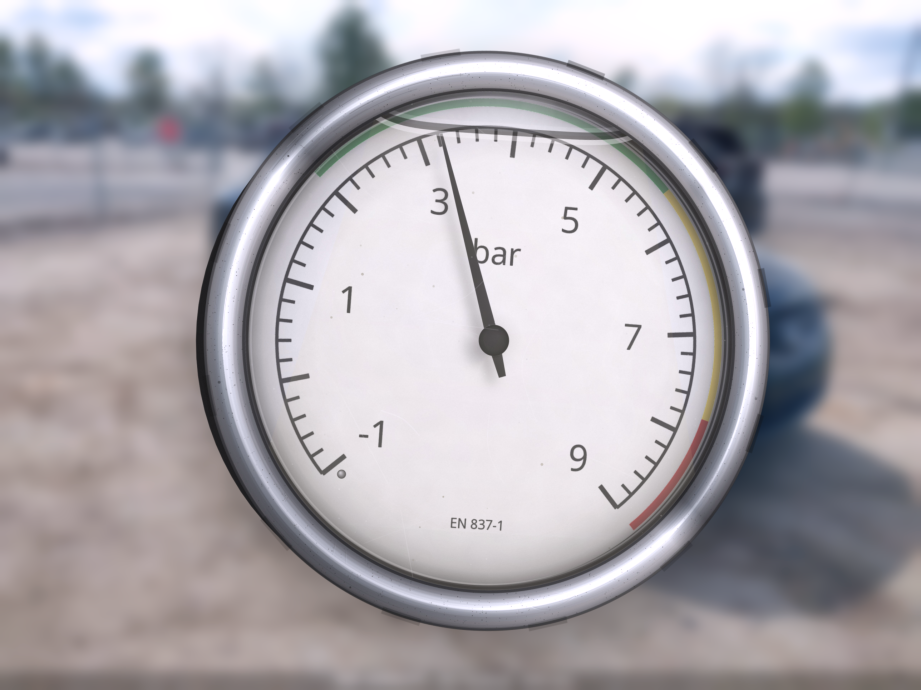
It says 3.2
